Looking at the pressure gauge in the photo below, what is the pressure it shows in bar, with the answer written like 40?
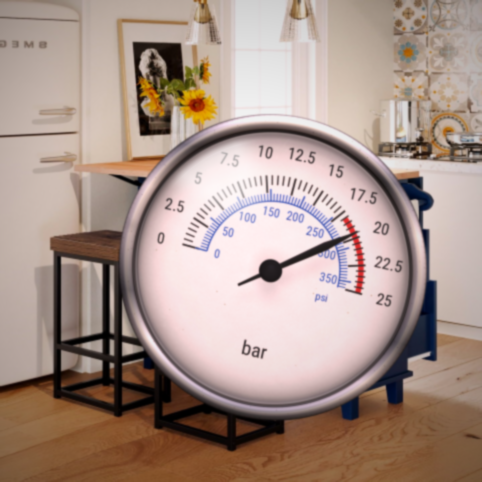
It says 19.5
